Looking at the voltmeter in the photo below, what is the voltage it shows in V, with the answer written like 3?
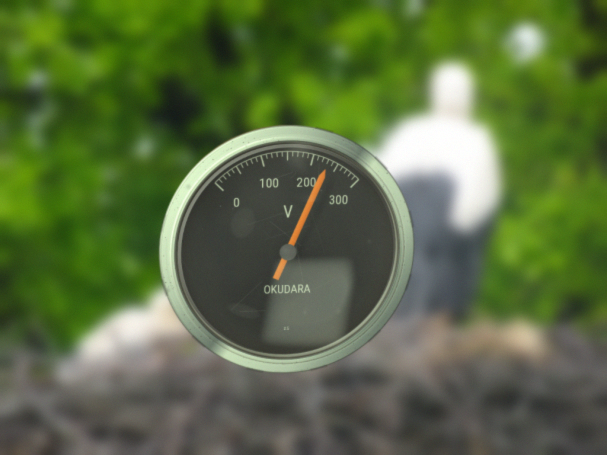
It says 230
